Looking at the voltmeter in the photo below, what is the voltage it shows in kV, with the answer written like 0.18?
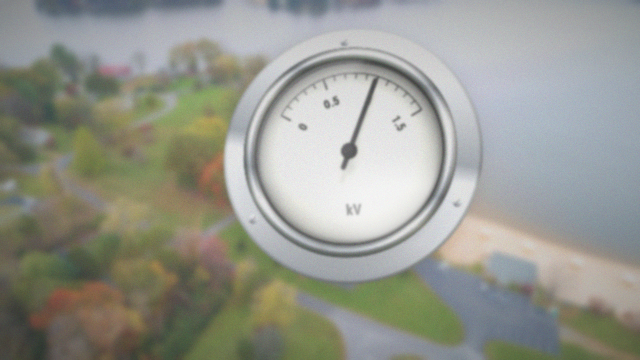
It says 1
